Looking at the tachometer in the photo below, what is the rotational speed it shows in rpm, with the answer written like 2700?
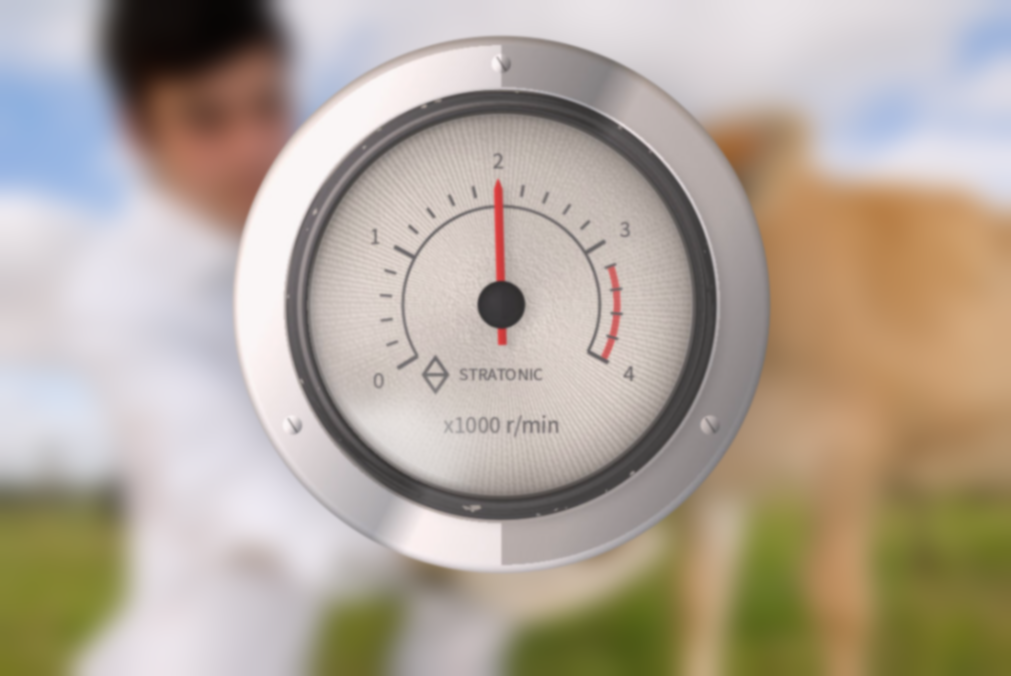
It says 2000
